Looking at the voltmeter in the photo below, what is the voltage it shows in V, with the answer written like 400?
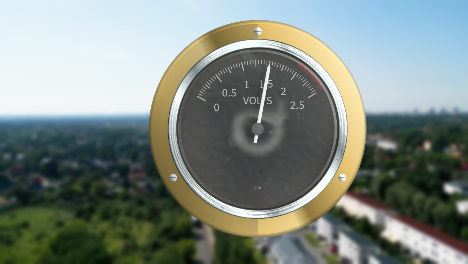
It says 1.5
